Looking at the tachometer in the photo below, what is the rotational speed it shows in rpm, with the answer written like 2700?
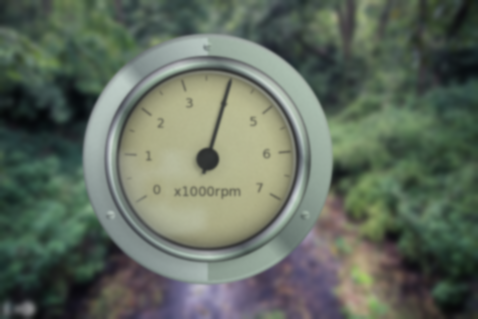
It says 4000
